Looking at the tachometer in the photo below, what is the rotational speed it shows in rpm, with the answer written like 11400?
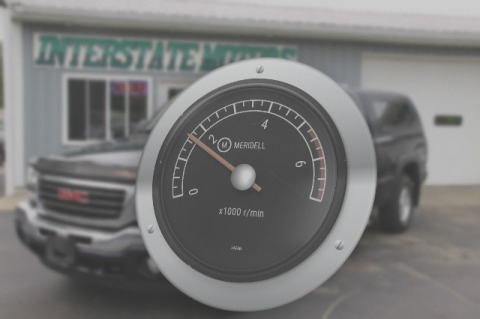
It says 1625
